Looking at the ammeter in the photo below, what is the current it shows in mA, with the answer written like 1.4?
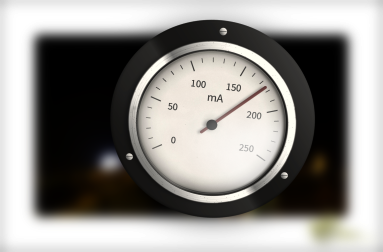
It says 175
